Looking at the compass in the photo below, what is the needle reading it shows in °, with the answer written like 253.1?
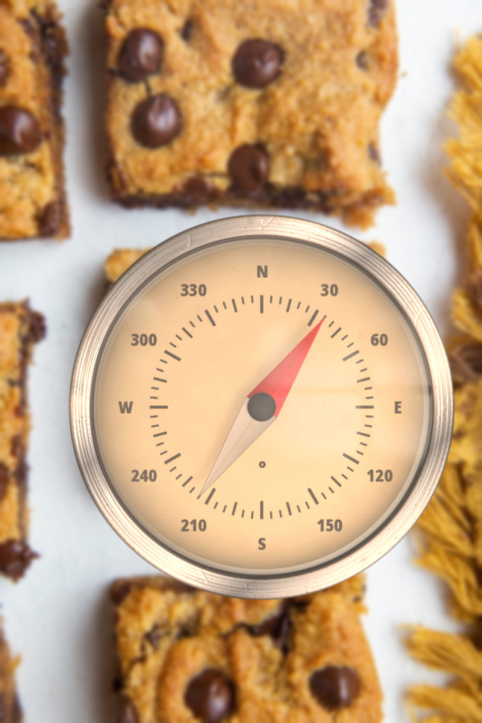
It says 35
